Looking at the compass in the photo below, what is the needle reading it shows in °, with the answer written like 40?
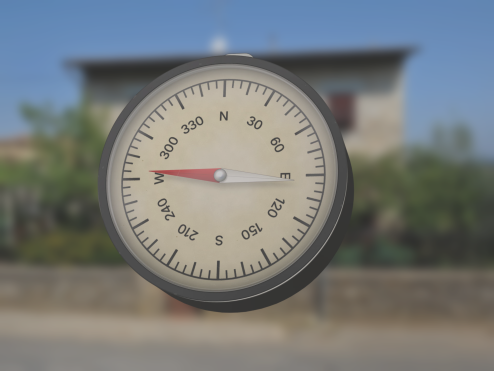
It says 275
